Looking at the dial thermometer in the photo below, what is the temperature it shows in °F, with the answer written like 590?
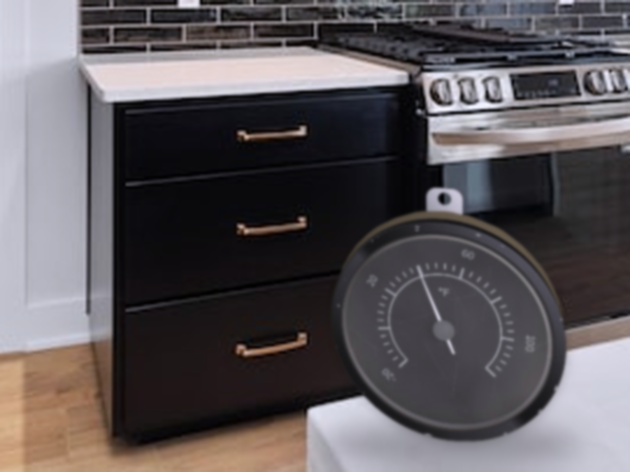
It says 40
